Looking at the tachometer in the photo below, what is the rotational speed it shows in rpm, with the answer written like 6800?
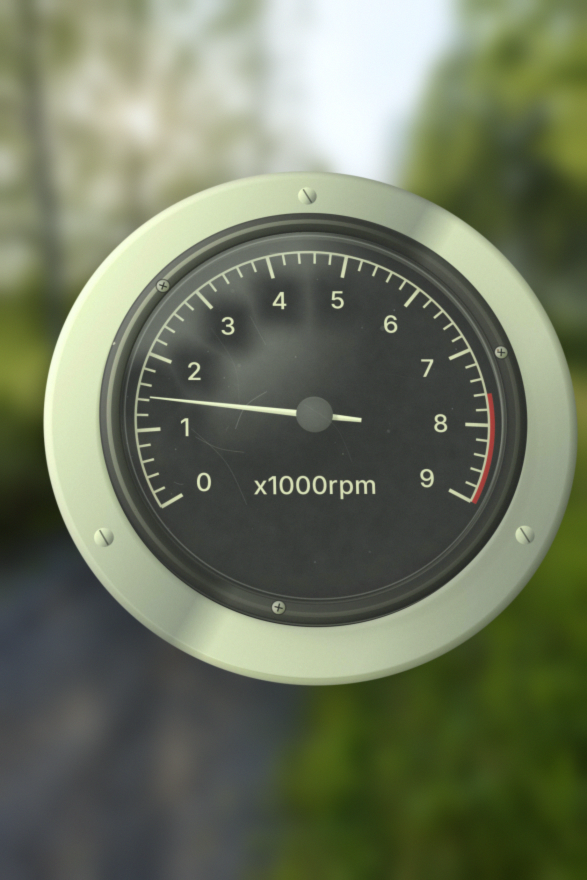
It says 1400
